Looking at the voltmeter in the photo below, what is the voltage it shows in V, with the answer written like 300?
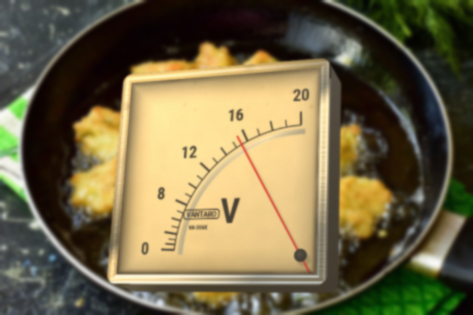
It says 15.5
